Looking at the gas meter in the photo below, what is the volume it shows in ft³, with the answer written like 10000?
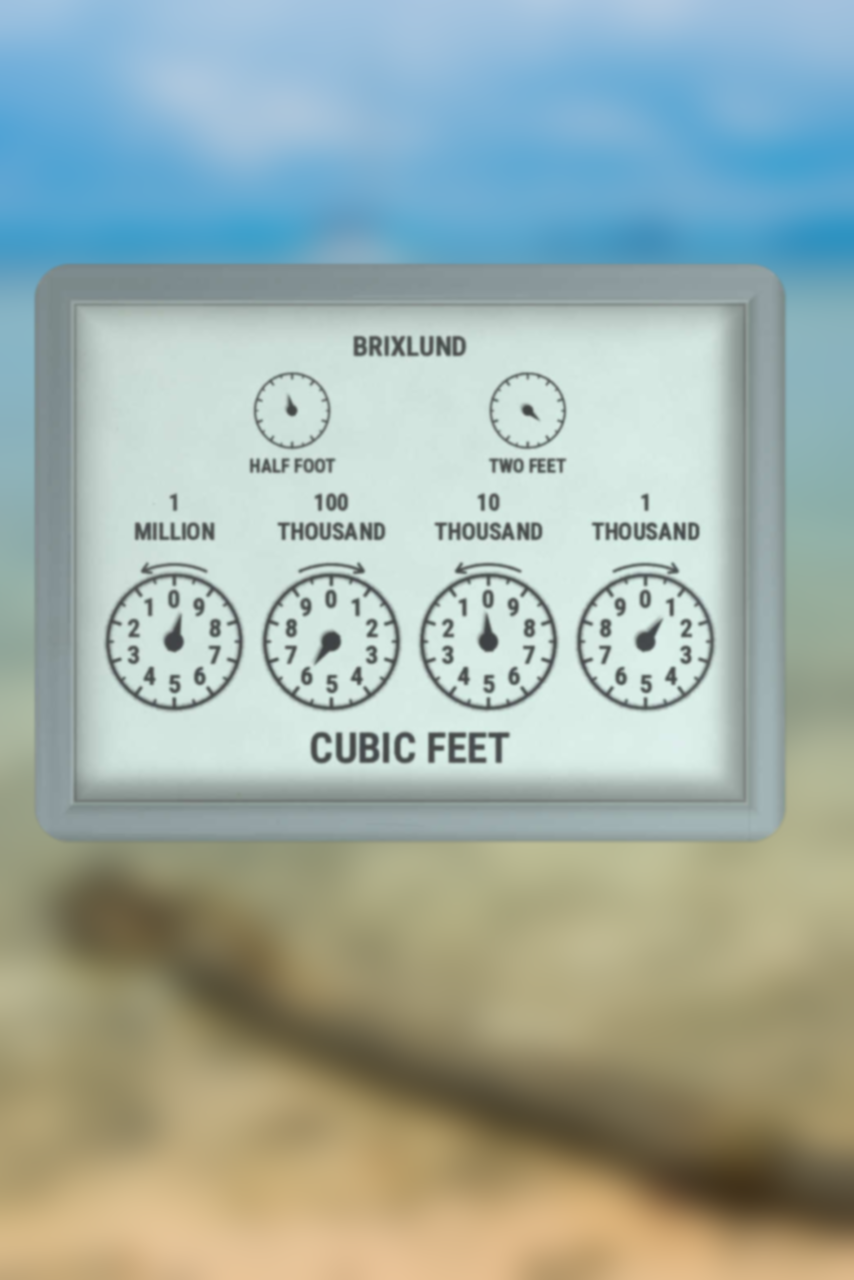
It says 960100
